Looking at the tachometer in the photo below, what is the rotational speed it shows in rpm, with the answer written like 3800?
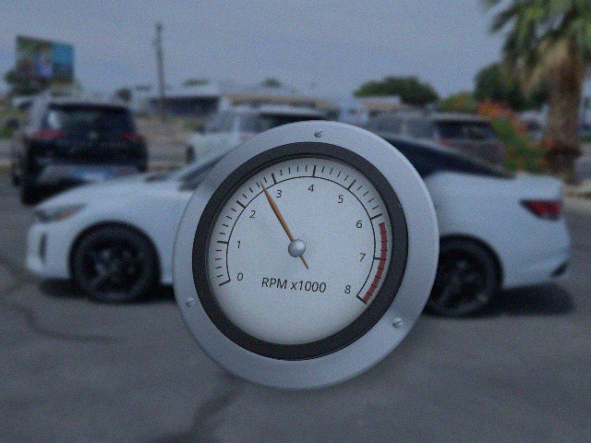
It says 2700
